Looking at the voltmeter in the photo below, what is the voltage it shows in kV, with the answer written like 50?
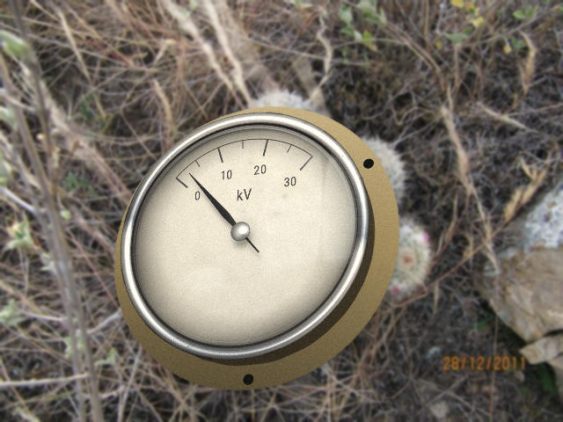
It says 2.5
